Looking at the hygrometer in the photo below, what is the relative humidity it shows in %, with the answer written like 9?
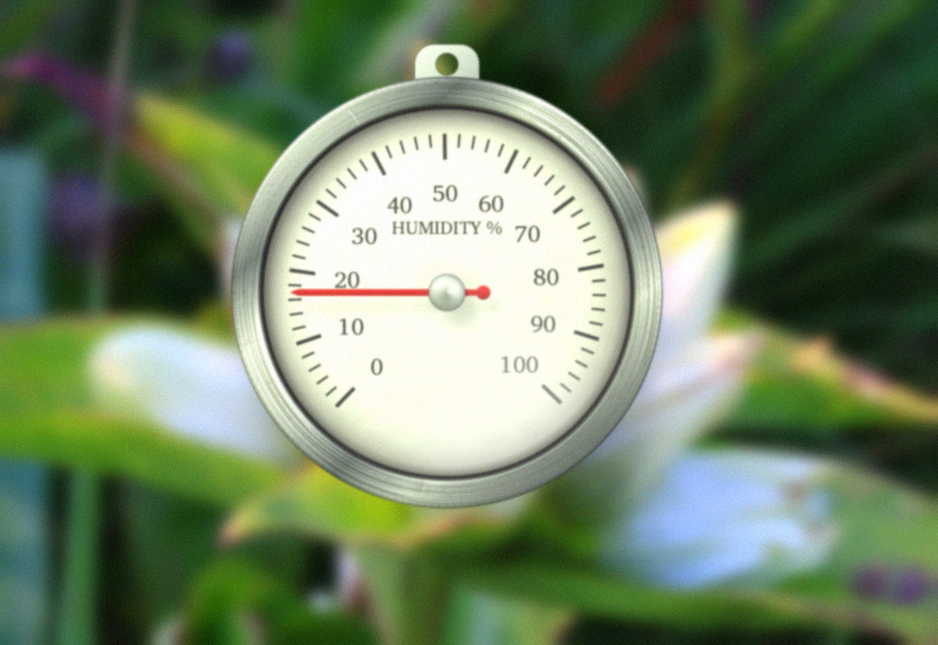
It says 17
